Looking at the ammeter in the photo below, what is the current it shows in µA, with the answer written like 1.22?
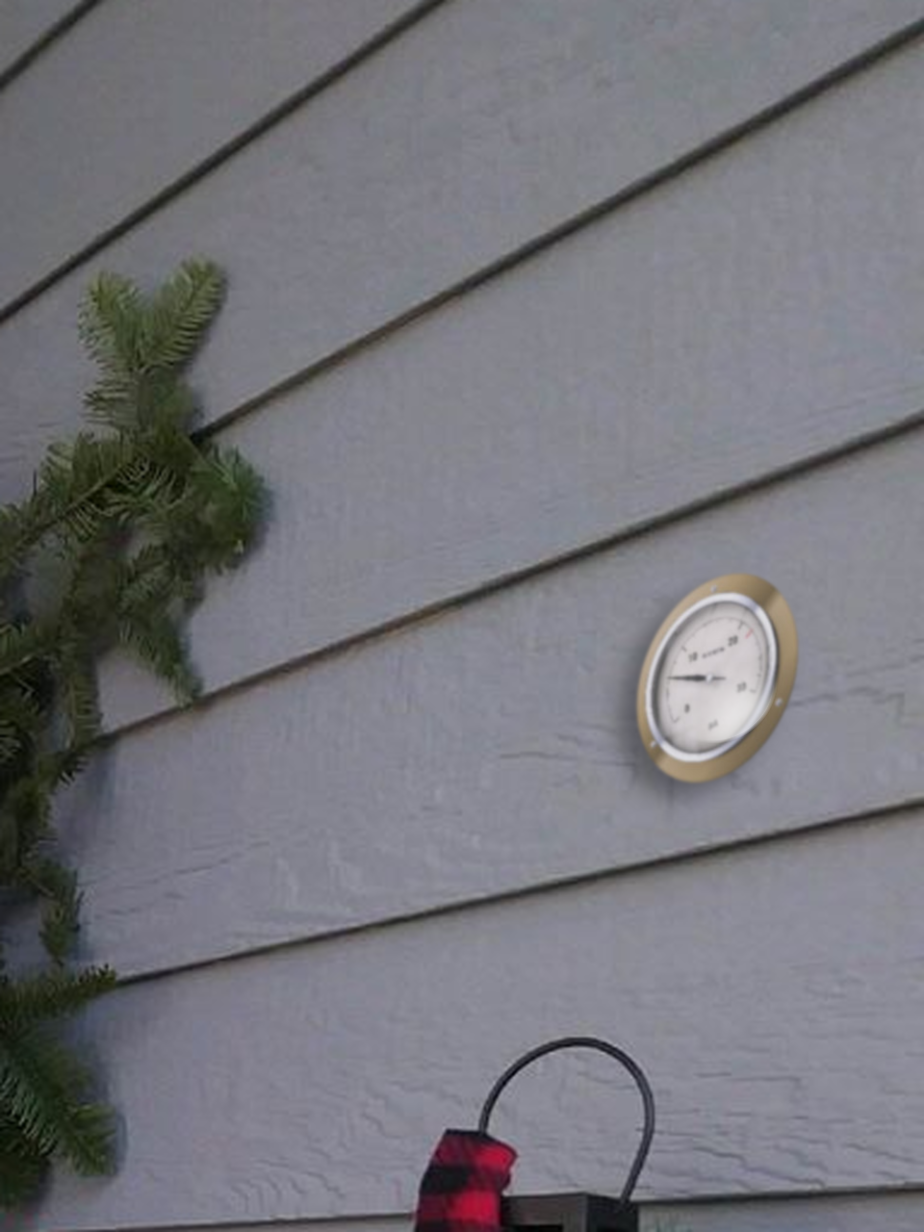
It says 6
